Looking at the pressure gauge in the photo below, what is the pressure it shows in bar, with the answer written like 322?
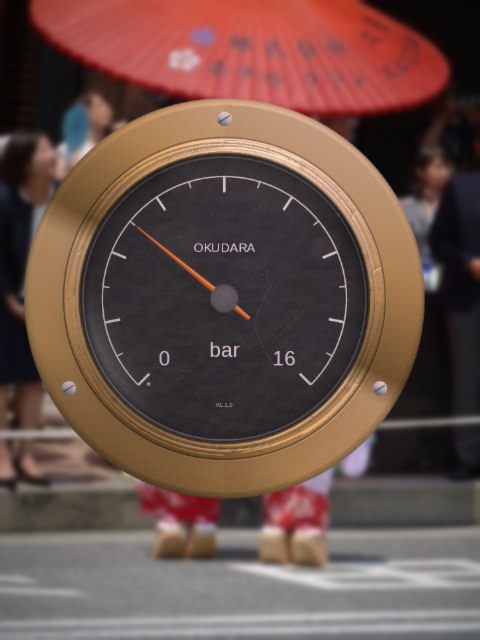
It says 5
